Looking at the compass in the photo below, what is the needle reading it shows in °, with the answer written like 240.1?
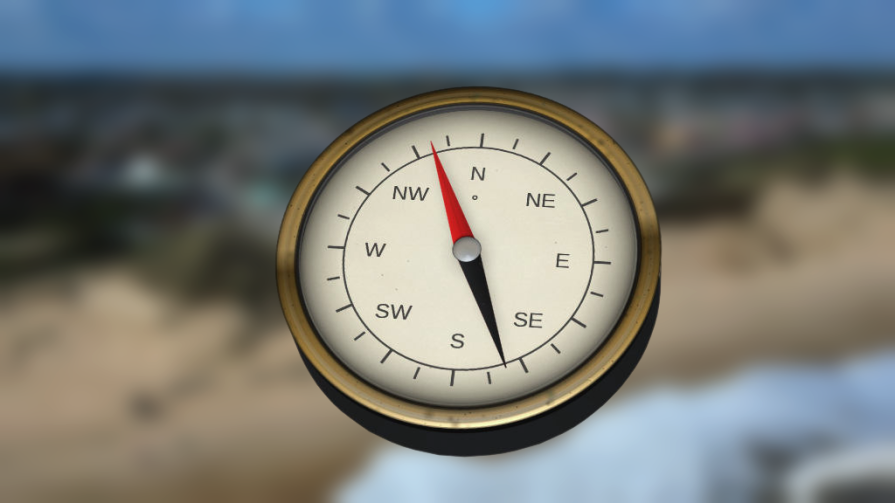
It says 337.5
